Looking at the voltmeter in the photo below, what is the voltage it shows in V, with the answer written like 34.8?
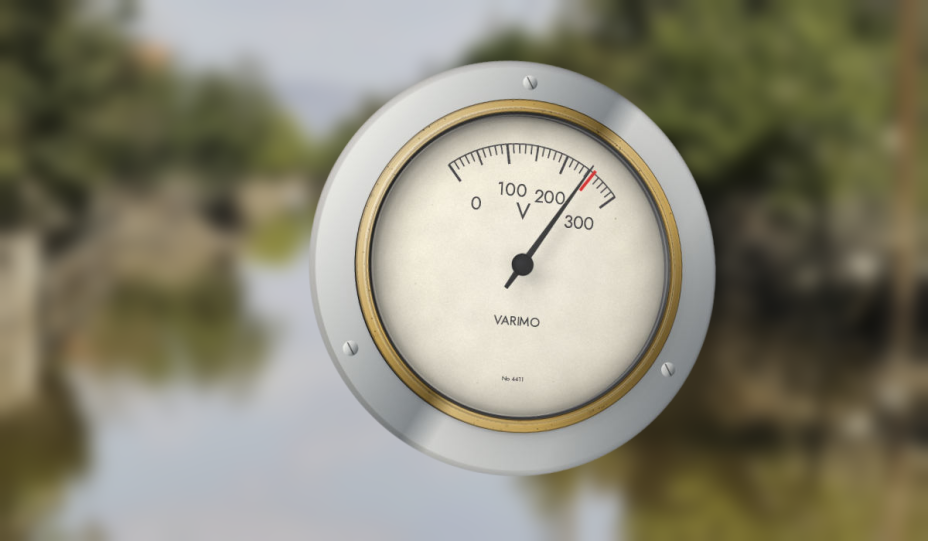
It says 240
